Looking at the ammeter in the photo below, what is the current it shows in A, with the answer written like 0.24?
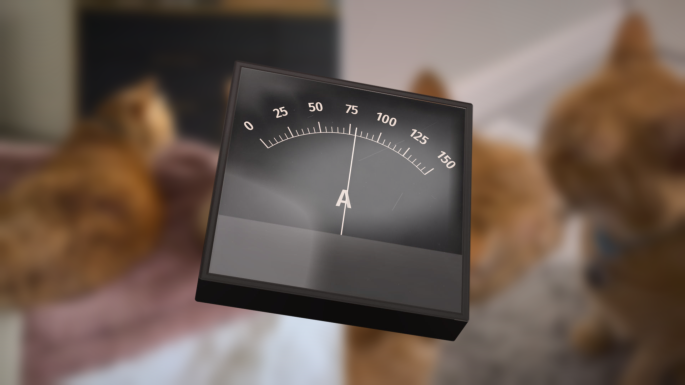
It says 80
